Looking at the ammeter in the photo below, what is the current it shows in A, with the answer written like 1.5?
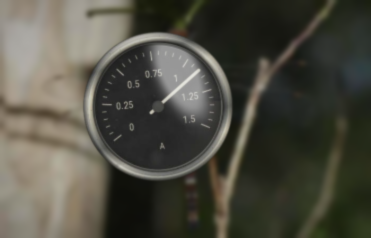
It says 1.1
